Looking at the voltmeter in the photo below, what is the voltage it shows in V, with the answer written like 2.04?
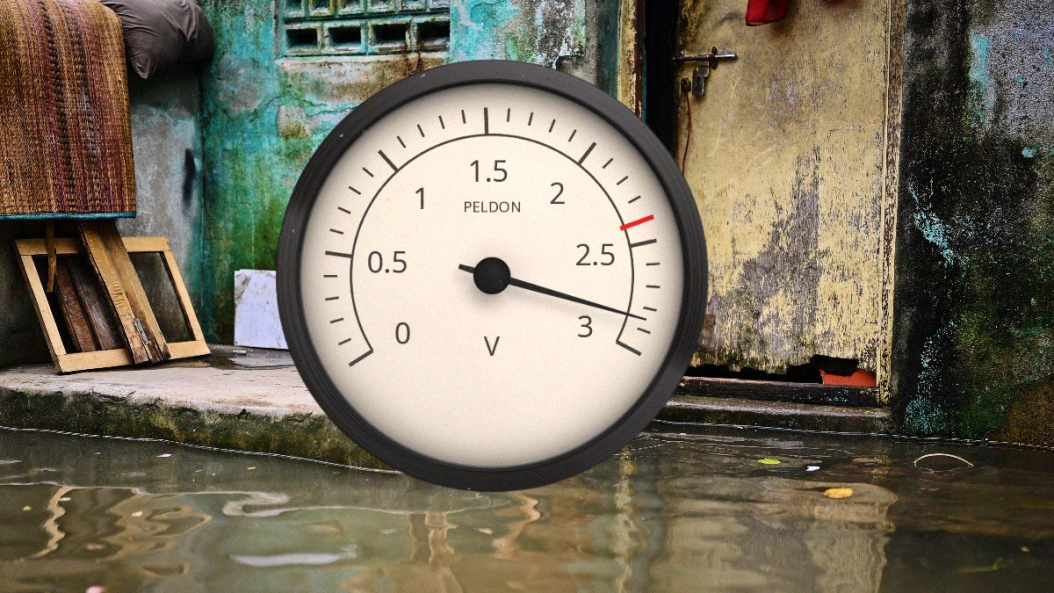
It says 2.85
